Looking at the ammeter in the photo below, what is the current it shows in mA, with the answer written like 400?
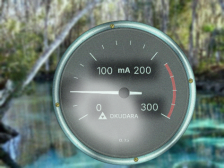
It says 40
